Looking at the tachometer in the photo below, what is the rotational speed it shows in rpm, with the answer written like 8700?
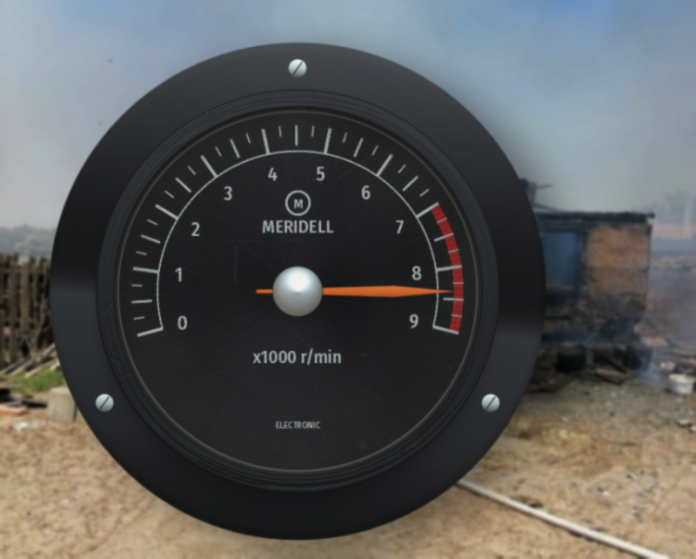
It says 8375
